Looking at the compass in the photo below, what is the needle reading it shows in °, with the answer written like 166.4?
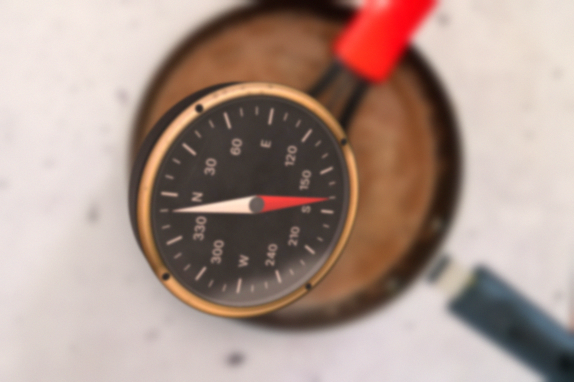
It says 170
